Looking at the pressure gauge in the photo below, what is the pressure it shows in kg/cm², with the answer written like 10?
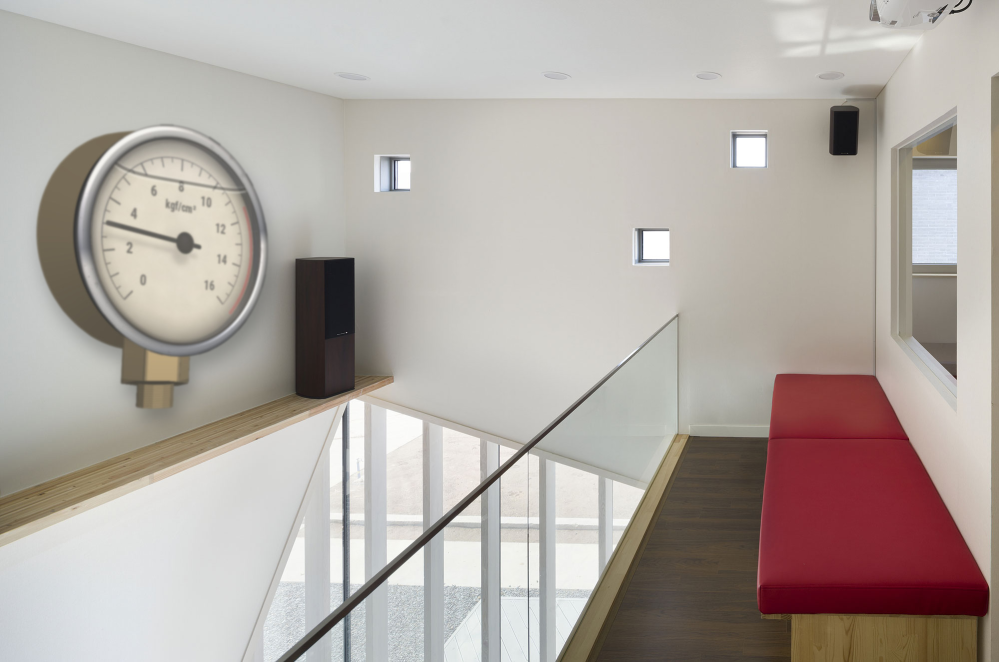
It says 3
